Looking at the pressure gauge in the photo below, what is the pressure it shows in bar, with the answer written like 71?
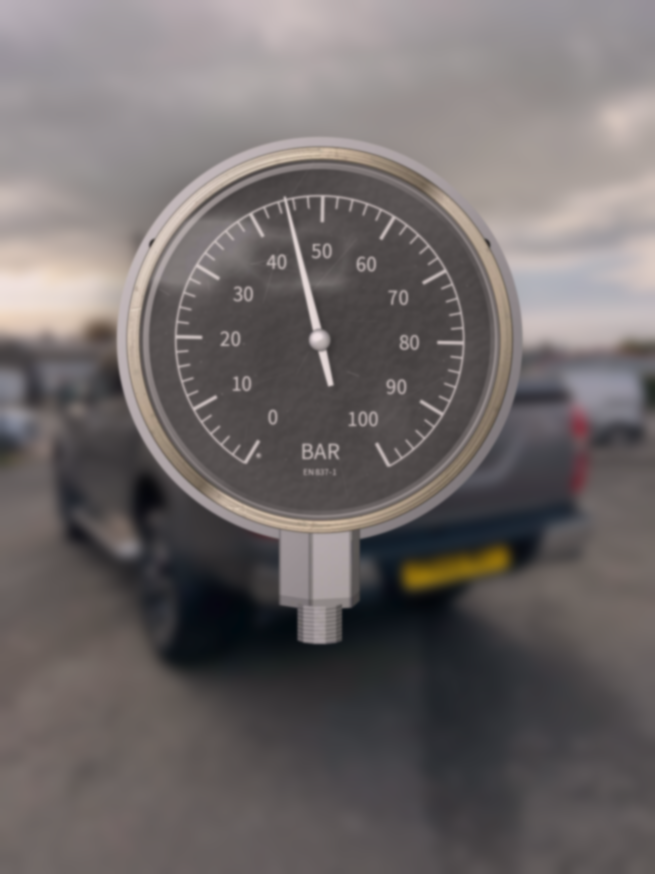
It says 45
